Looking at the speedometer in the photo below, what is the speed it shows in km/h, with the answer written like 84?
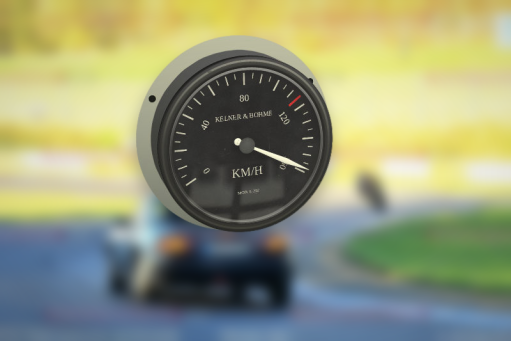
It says 157.5
